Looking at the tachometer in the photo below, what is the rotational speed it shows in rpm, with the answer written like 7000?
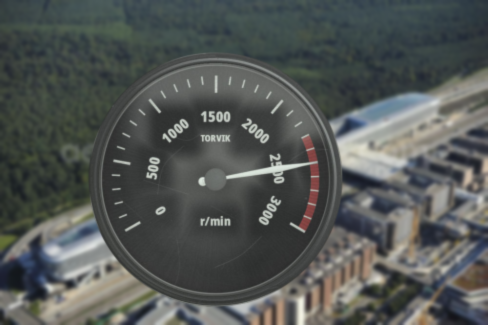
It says 2500
